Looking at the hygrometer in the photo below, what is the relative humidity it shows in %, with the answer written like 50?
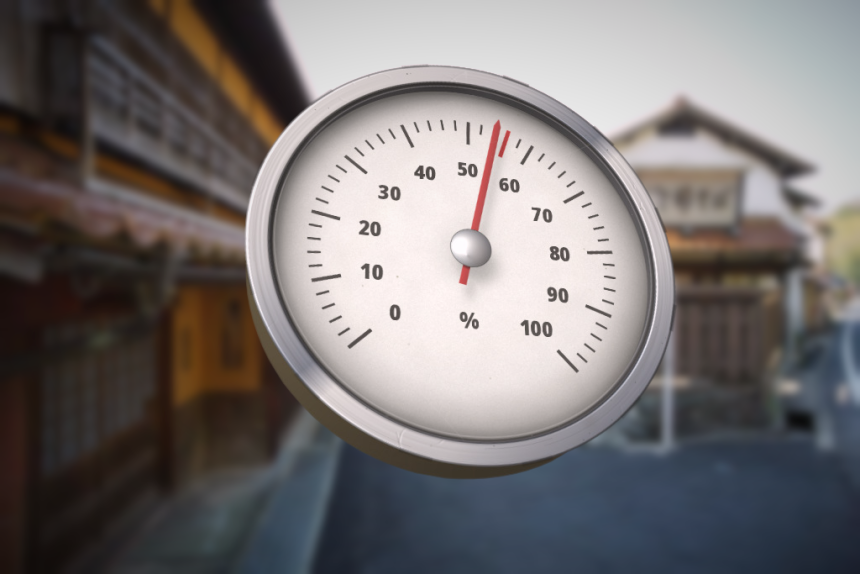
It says 54
